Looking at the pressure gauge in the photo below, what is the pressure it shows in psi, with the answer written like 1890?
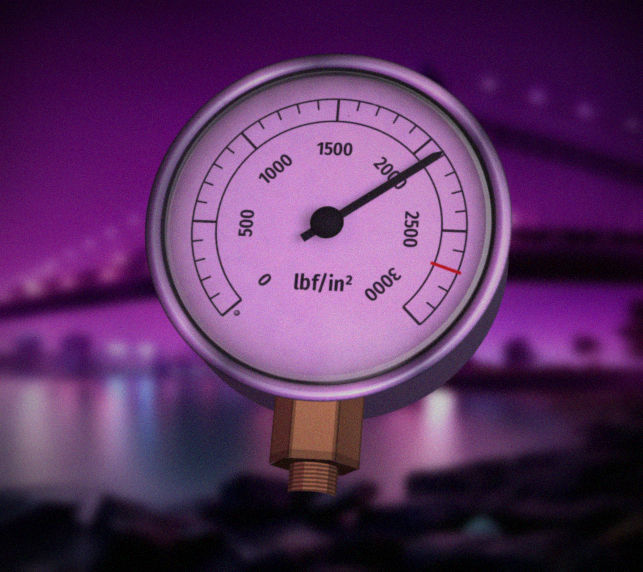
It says 2100
